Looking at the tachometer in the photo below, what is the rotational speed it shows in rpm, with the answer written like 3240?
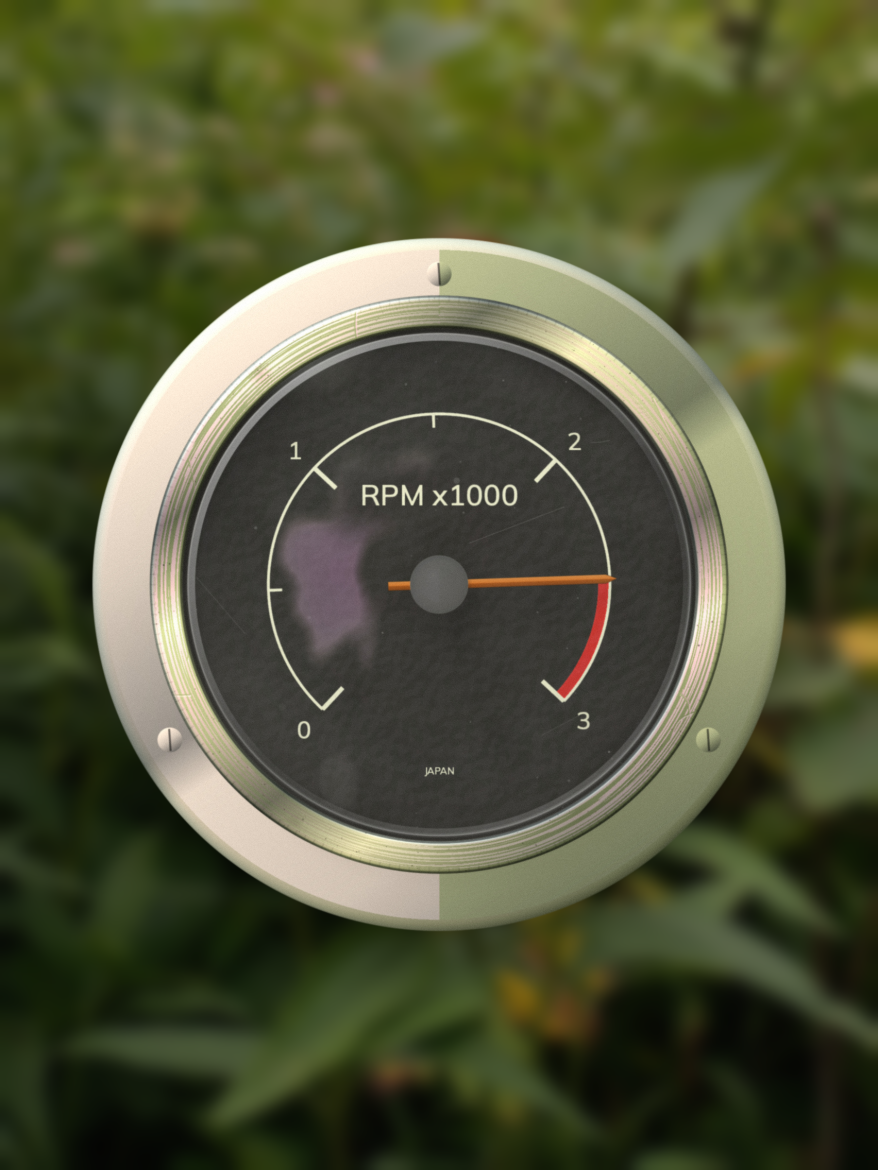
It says 2500
